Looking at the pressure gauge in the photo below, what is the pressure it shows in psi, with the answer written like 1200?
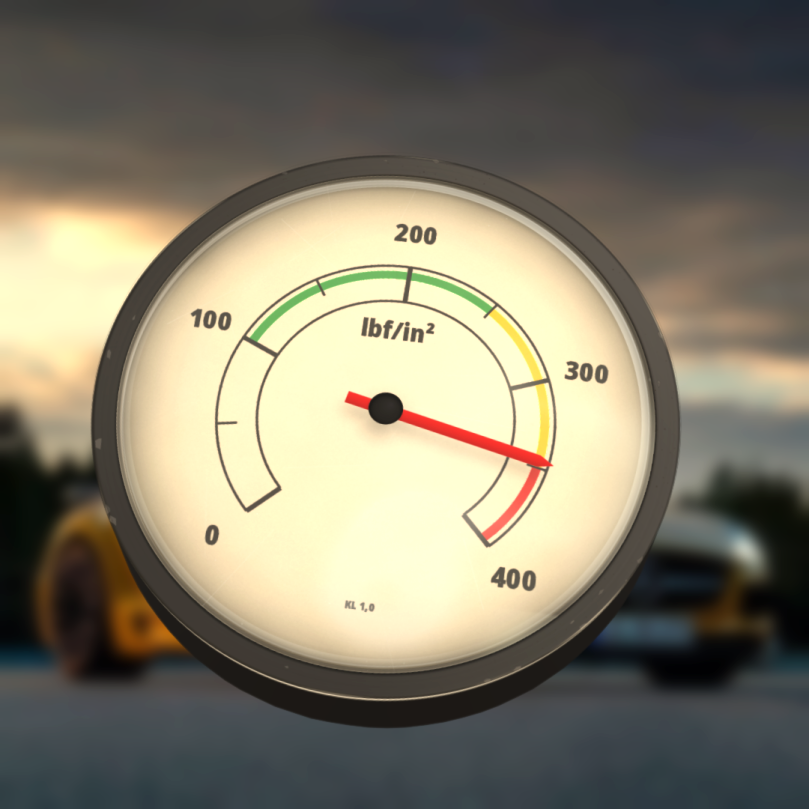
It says 350
